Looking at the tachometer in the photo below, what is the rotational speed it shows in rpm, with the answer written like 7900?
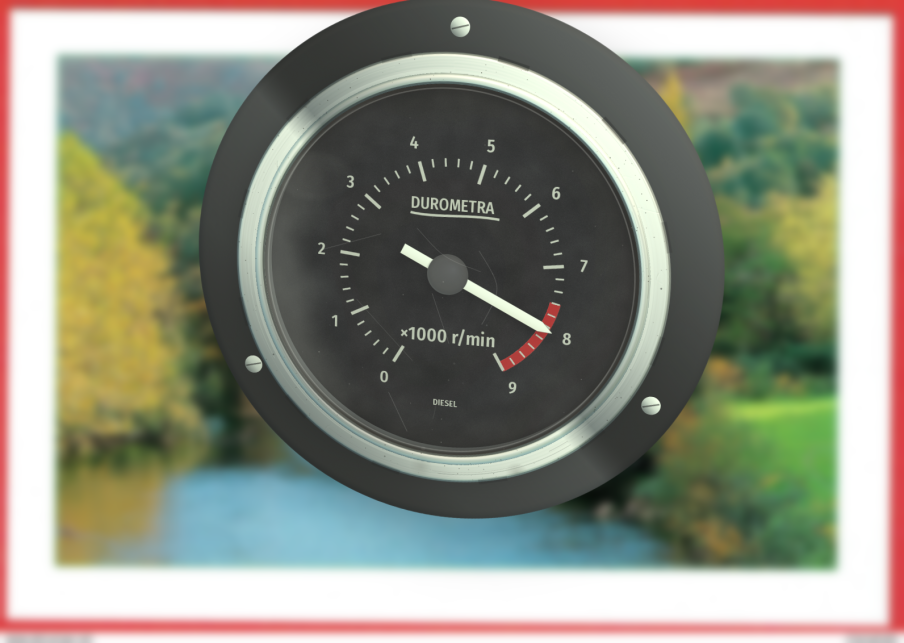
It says 8000
